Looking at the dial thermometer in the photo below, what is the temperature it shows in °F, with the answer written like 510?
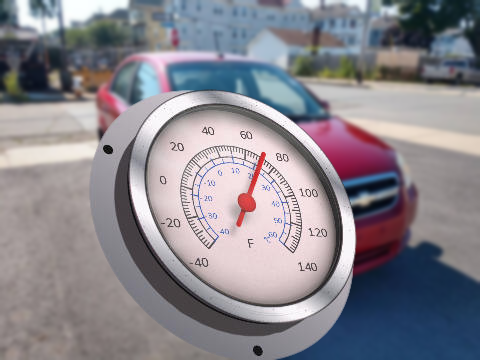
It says 70
